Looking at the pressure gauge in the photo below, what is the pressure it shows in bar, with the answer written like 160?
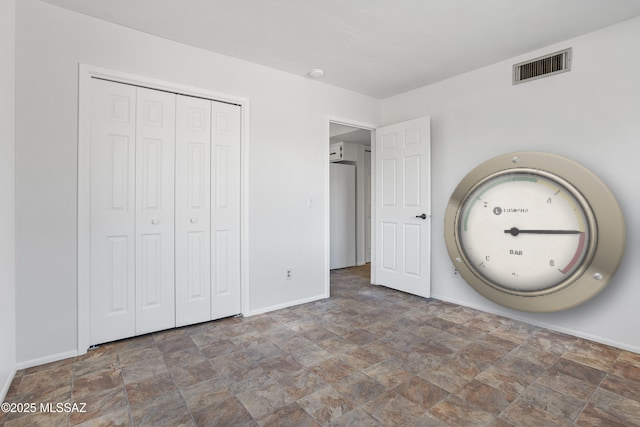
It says 5
